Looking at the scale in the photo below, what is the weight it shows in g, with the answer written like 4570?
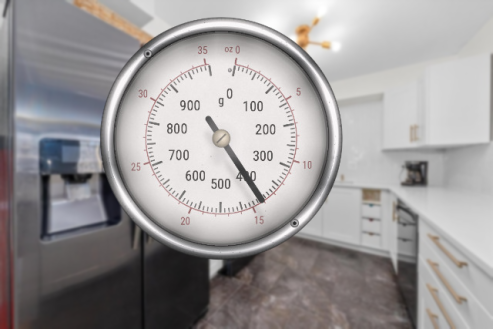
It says 400
